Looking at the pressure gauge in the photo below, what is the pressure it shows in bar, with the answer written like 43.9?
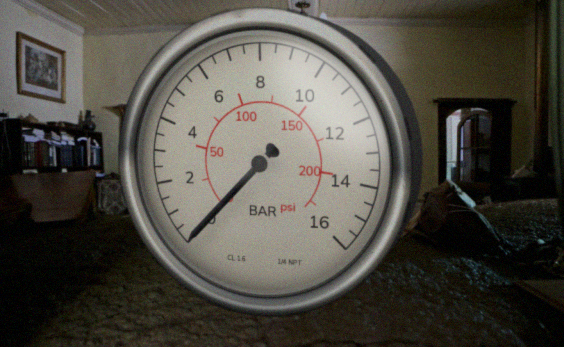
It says 0
